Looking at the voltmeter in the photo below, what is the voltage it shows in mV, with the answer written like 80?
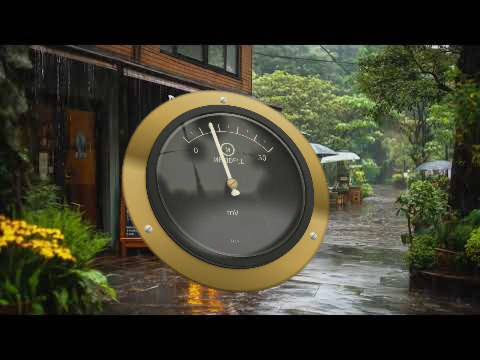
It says 15
